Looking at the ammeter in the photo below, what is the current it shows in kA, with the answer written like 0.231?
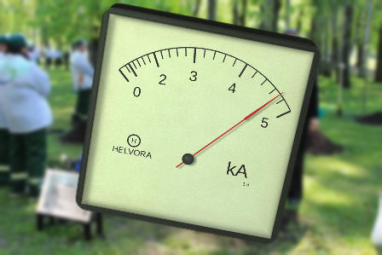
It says 4.7
